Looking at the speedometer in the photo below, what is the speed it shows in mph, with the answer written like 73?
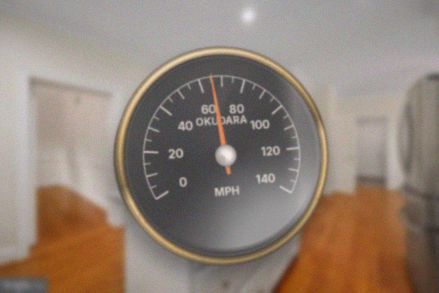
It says 65
